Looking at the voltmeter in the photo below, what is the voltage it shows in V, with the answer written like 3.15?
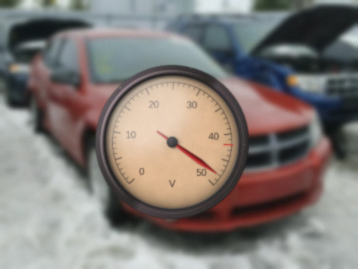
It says 48
